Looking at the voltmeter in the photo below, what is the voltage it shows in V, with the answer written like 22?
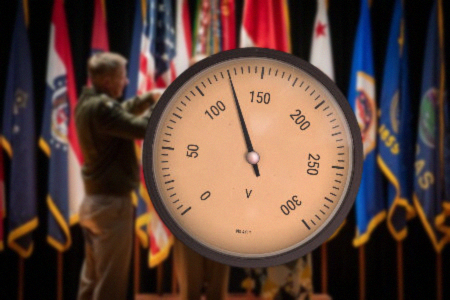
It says 125
